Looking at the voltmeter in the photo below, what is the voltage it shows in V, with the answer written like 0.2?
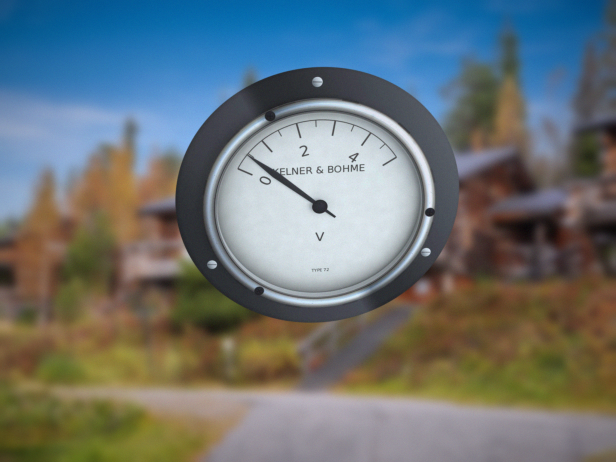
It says 0.5
